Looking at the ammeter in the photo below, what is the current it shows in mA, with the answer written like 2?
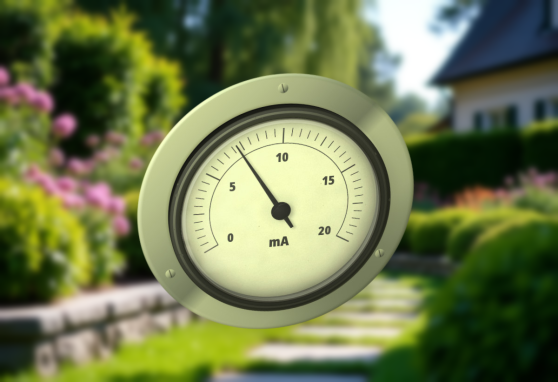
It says 7.25
